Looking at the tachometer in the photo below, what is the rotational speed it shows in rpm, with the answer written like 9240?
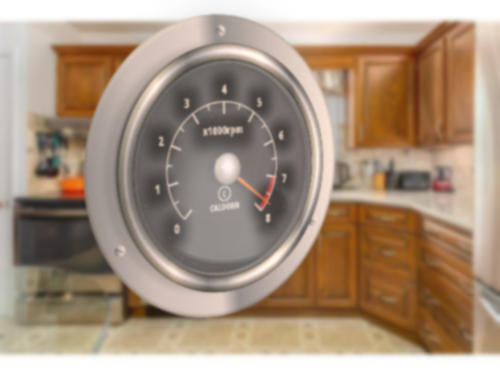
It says 7750
